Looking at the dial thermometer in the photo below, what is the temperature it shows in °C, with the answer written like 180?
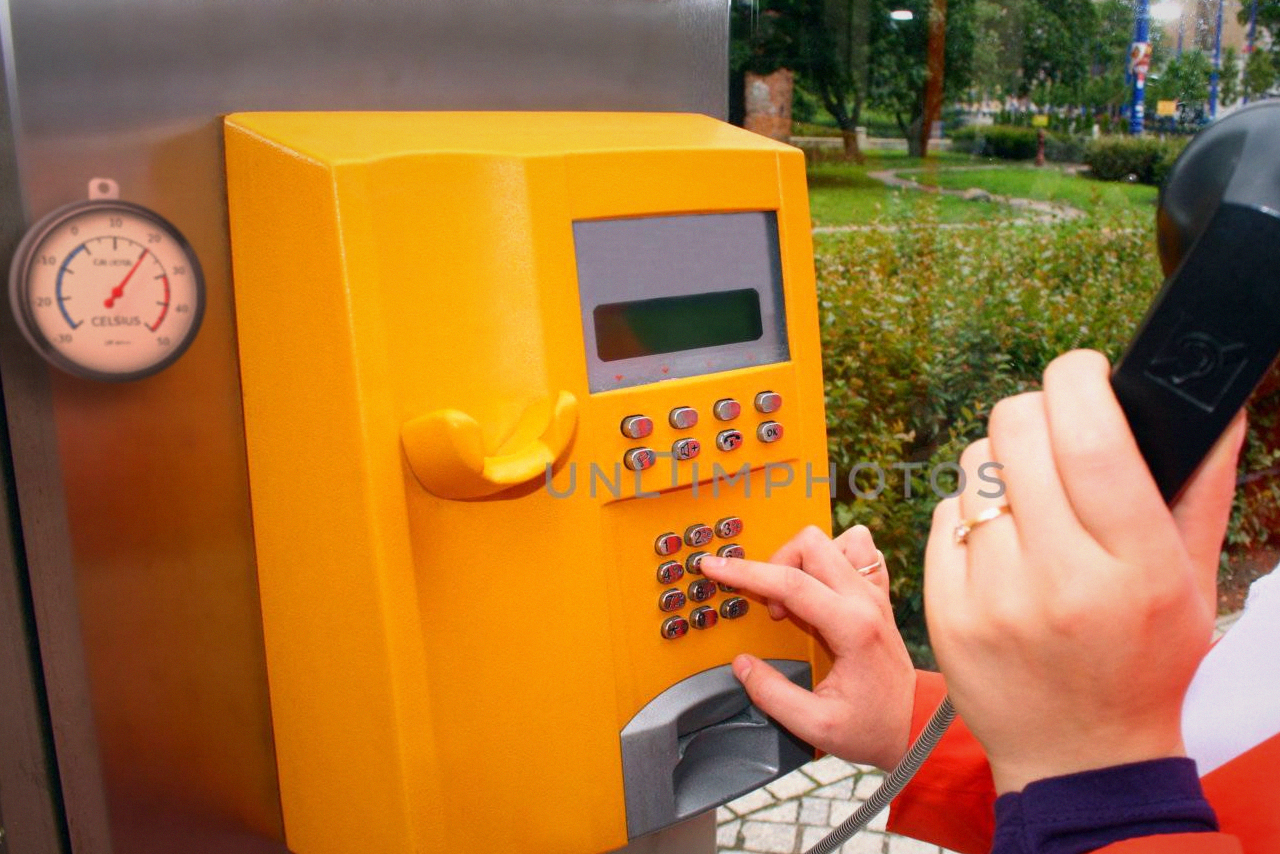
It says 20
